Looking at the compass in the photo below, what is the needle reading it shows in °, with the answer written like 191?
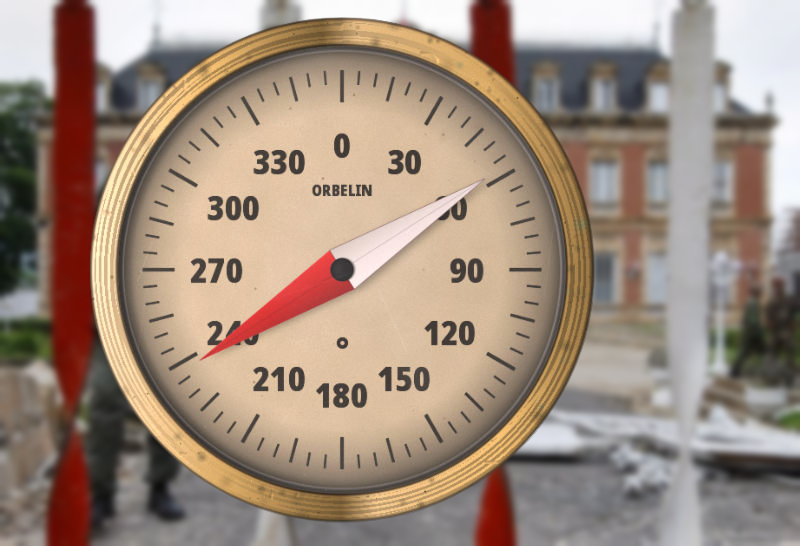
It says 237.5
